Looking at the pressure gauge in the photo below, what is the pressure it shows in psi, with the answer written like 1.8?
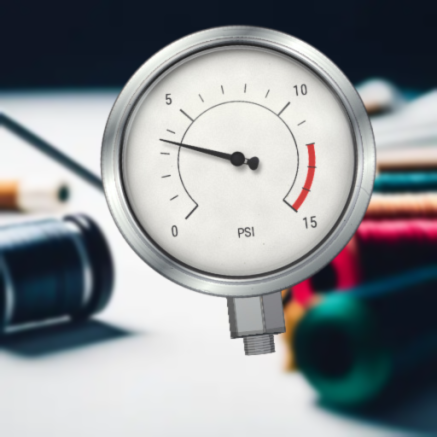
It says 3.5
